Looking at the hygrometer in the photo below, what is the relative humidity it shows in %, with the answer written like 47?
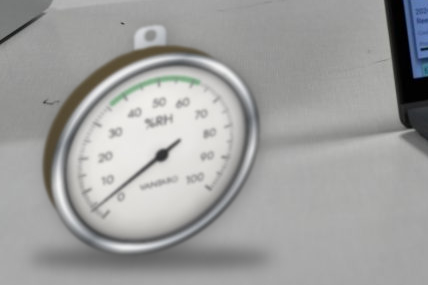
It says 5
